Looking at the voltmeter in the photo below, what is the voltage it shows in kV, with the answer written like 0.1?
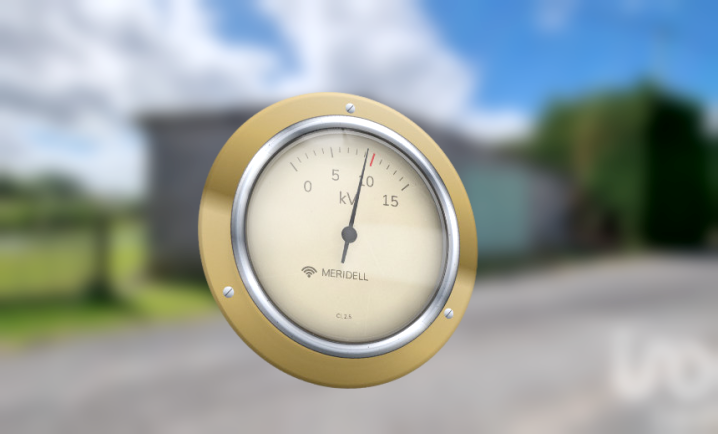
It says 9
